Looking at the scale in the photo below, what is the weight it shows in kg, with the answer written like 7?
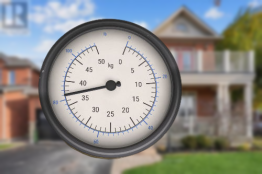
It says 37
